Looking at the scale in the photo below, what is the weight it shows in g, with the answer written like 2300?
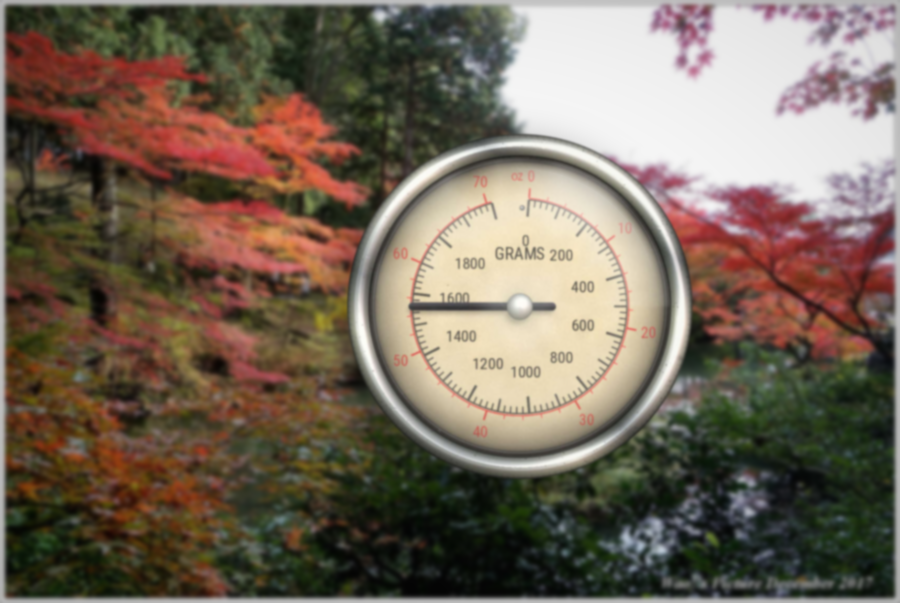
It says 1560
